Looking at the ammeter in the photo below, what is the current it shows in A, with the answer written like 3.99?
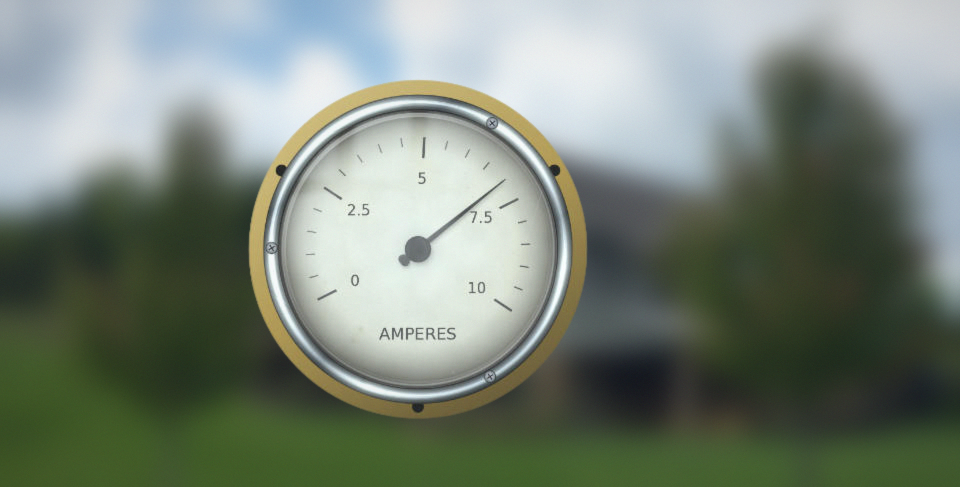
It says 7
